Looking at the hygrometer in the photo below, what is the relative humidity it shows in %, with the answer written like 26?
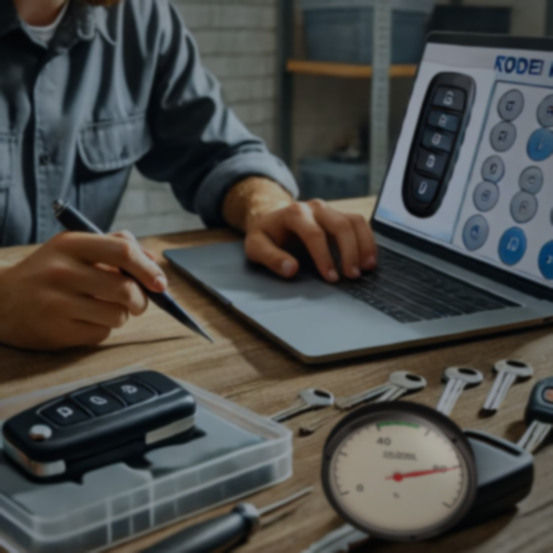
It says 80
